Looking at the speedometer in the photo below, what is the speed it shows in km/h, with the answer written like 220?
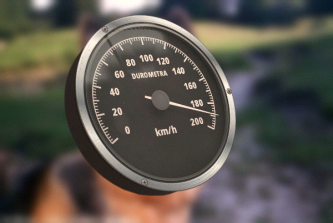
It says 190
